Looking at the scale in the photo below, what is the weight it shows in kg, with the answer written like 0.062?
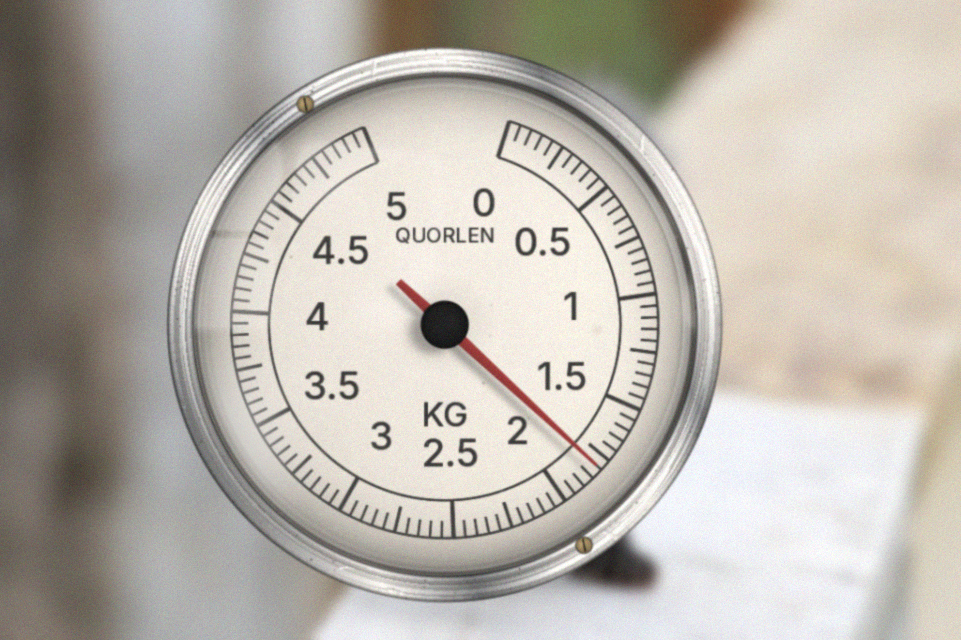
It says 1.8
